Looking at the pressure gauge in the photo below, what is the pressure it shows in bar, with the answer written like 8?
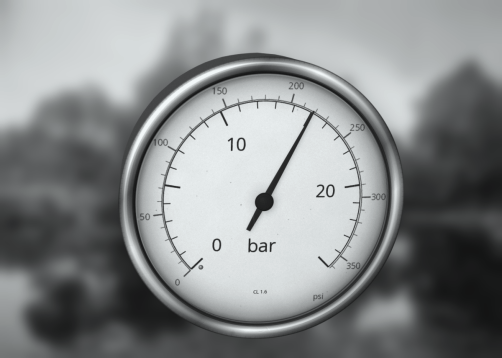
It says 15
